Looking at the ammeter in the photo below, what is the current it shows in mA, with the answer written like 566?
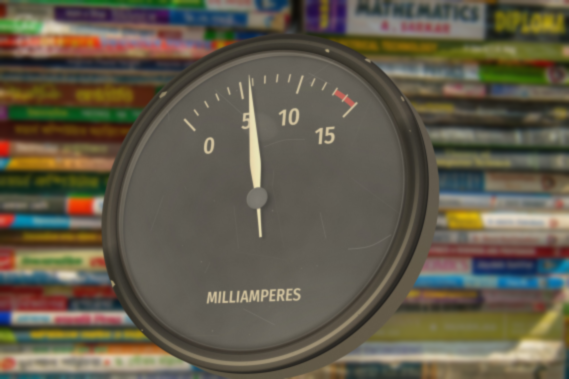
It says 6
